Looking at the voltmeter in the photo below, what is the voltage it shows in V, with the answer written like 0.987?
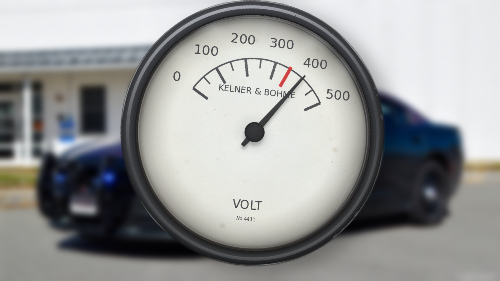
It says 400
